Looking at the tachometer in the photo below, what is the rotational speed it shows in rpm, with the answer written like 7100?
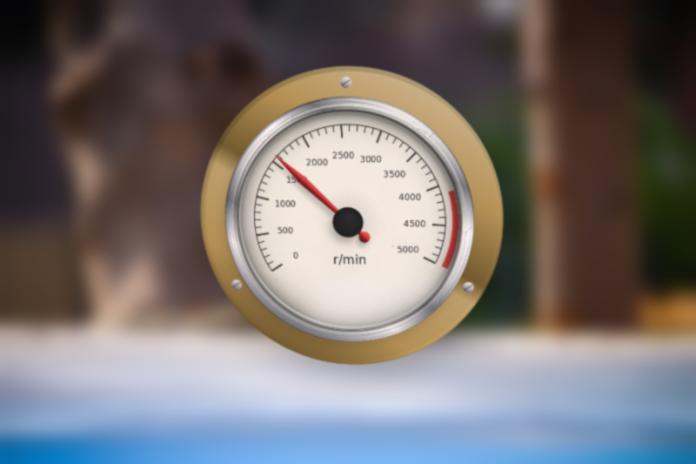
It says 1600
